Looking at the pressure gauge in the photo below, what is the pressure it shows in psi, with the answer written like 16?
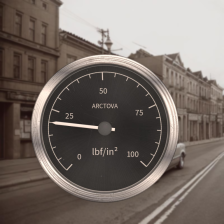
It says 20
